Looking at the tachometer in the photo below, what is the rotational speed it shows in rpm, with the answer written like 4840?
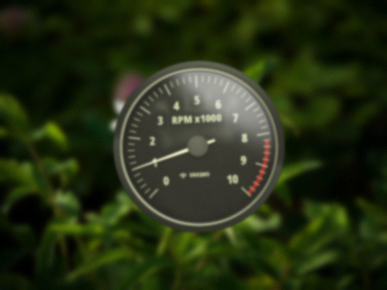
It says 1000
